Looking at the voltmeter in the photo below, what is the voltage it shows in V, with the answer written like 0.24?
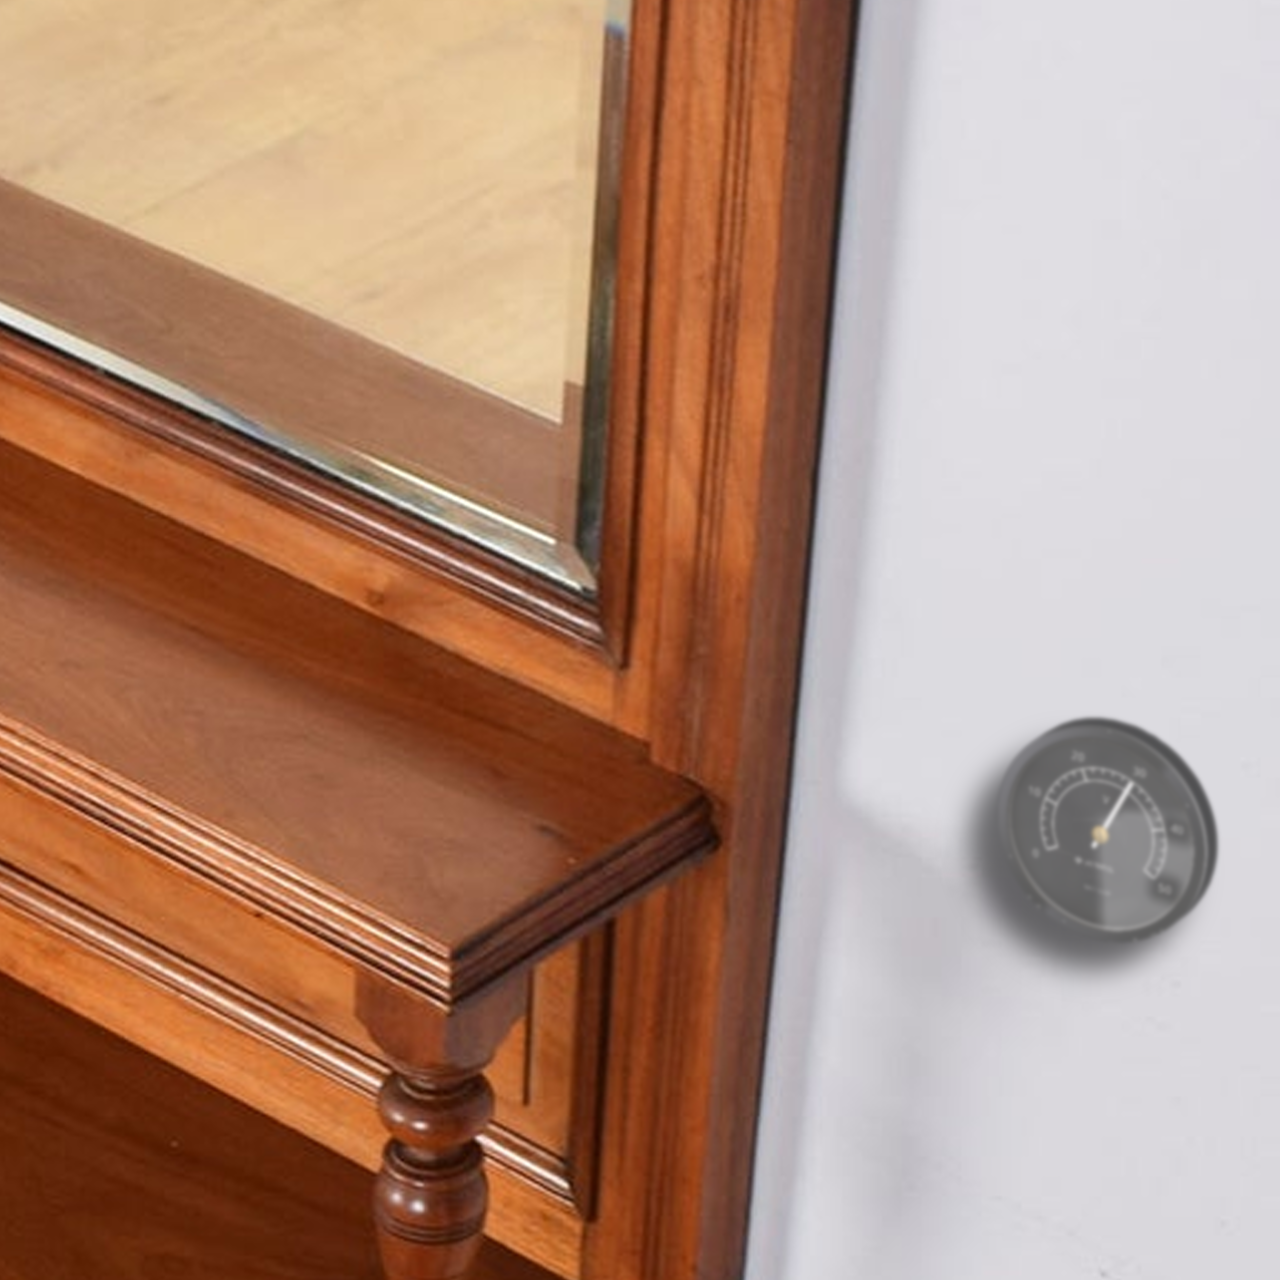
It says 30
